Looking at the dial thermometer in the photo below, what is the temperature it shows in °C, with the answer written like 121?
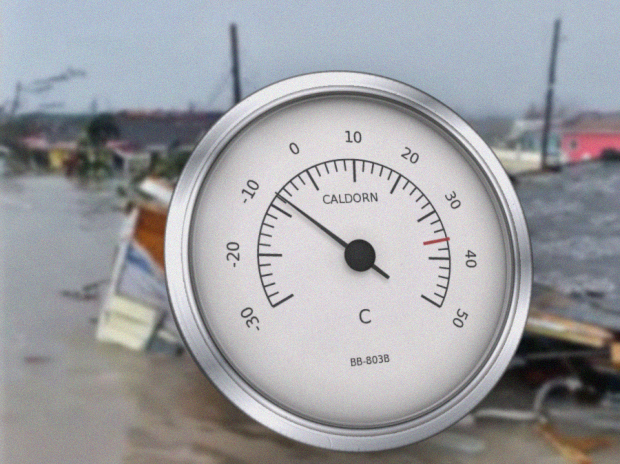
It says -8
